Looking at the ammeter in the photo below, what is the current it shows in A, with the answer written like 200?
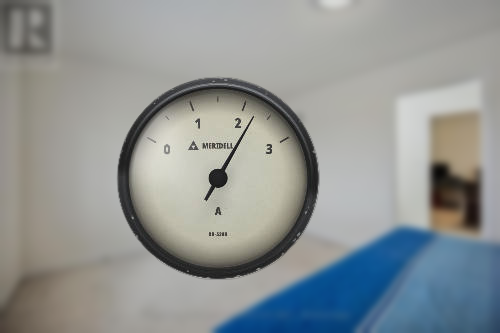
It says 2.25
